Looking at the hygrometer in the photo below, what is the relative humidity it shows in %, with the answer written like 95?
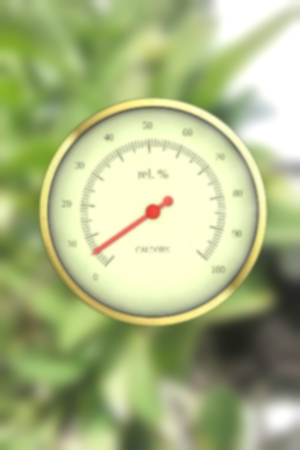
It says 5
